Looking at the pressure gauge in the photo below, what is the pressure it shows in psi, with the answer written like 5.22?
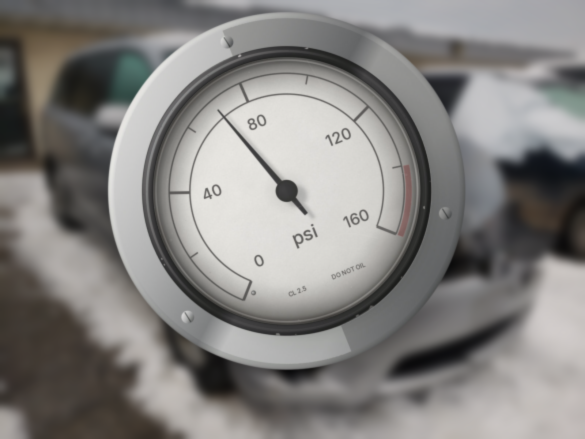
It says 70
